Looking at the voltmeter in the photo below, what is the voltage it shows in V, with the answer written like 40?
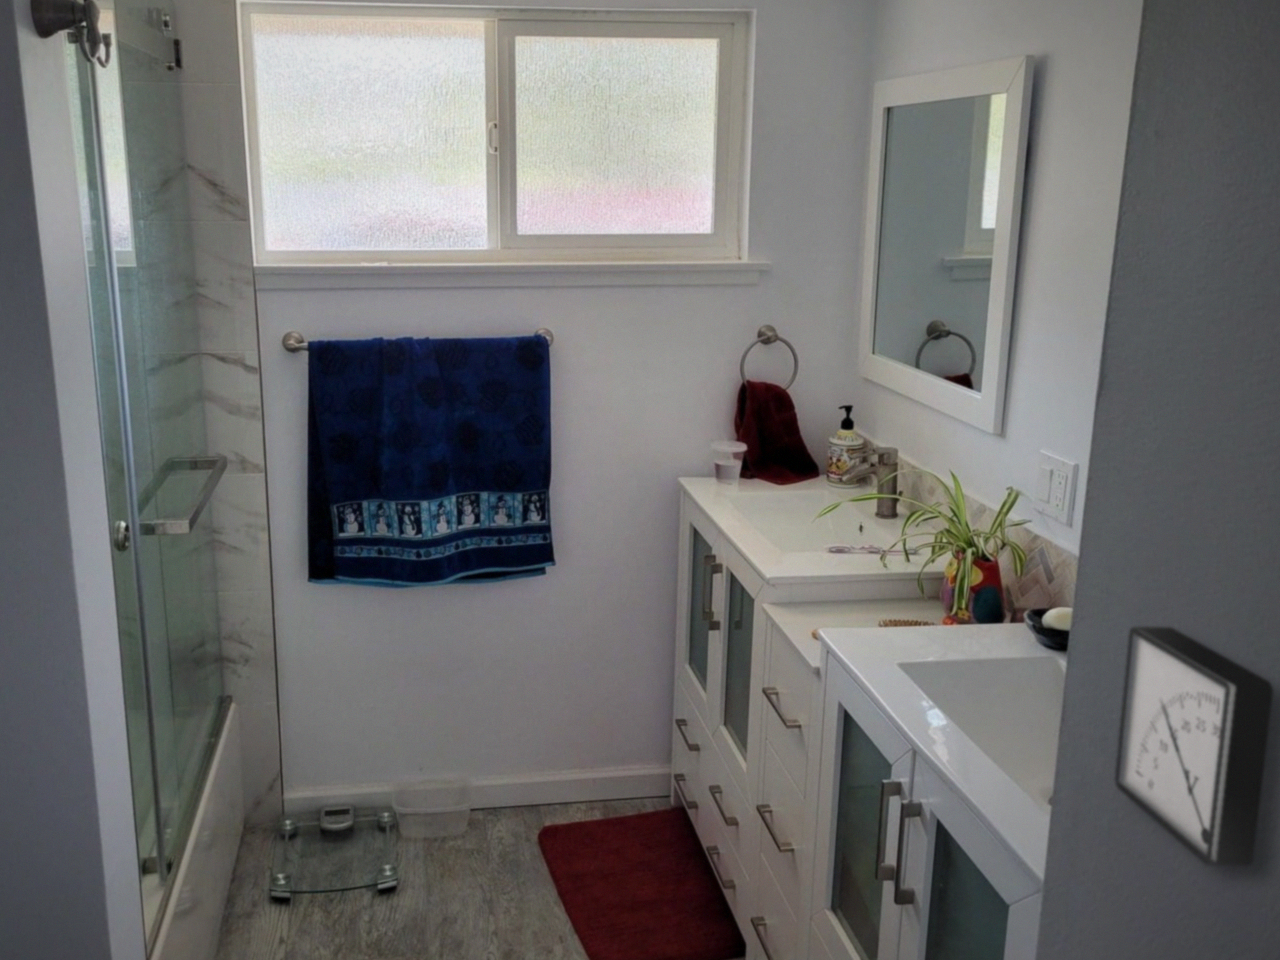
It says 15
